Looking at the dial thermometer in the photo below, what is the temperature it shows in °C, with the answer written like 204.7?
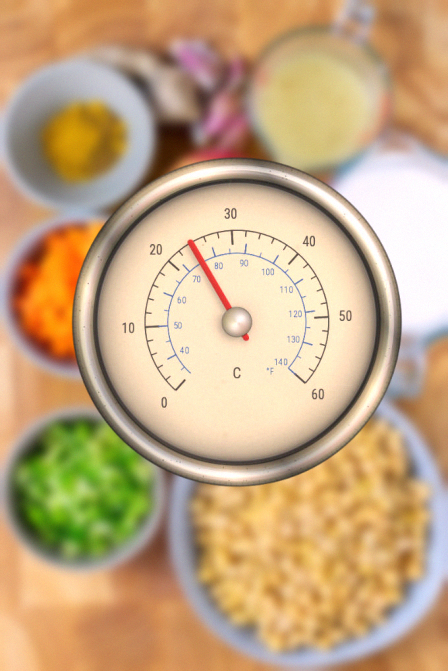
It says 24
